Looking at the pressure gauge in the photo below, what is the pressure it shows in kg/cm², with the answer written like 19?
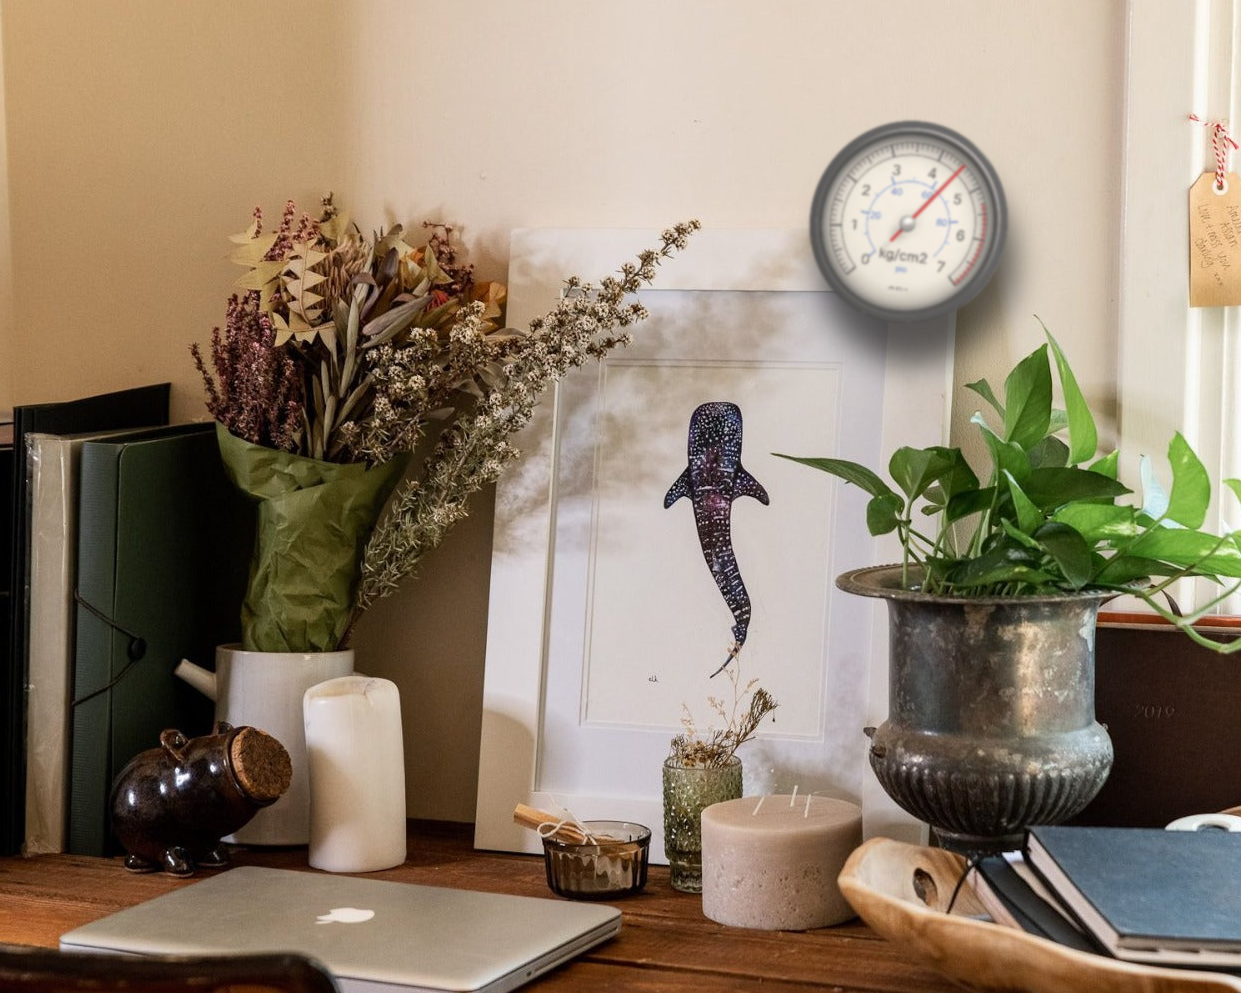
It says 4.5
